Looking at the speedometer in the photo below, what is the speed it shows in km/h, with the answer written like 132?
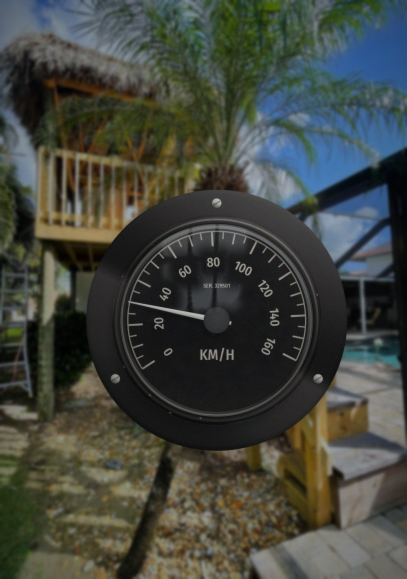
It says 30
